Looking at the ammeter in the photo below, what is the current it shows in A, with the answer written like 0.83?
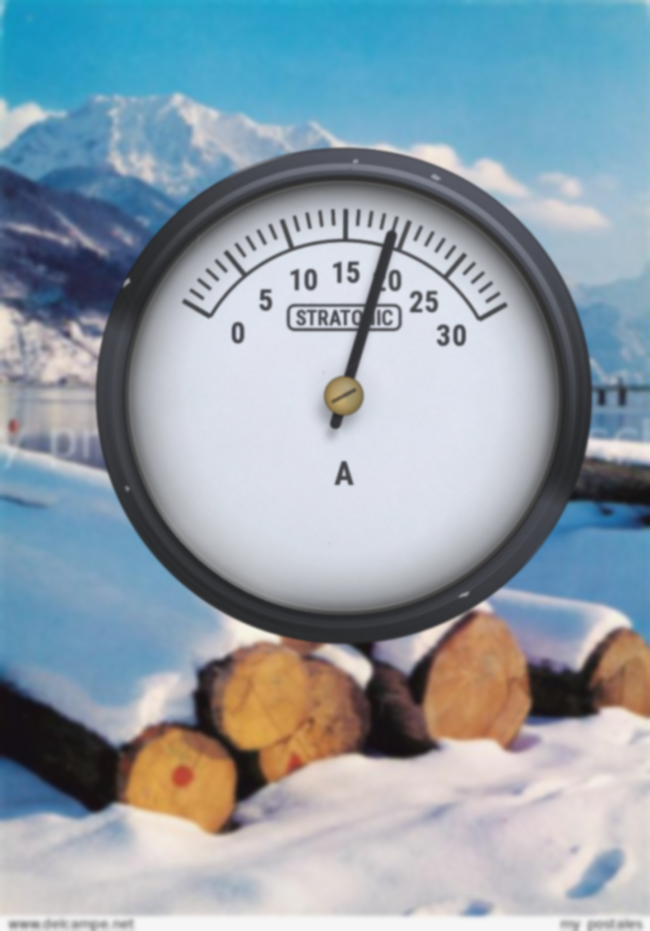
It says 19
